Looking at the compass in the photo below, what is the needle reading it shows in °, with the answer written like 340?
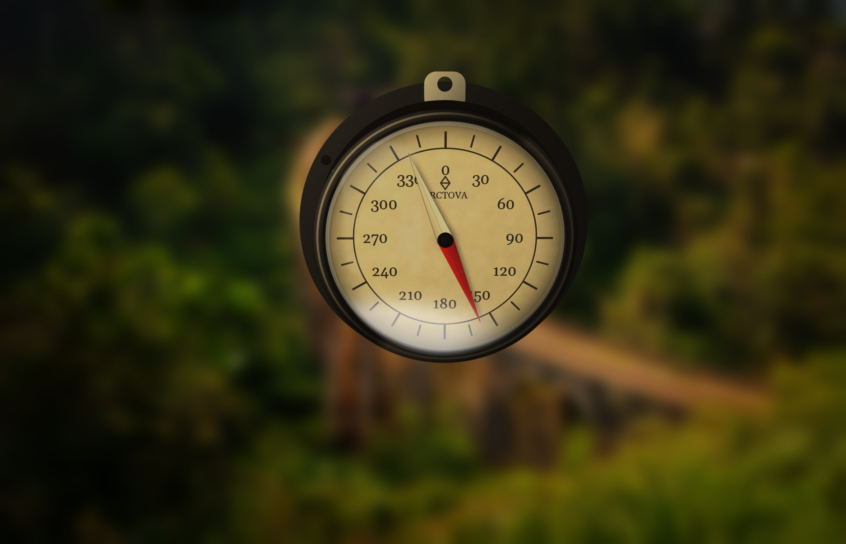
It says 157.5
